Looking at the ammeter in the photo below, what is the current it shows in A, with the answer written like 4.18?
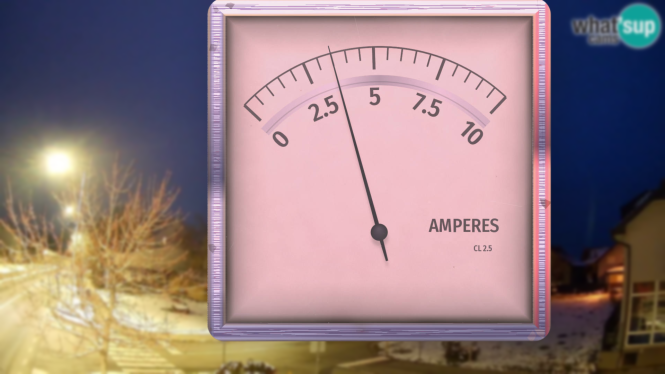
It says 3.5
